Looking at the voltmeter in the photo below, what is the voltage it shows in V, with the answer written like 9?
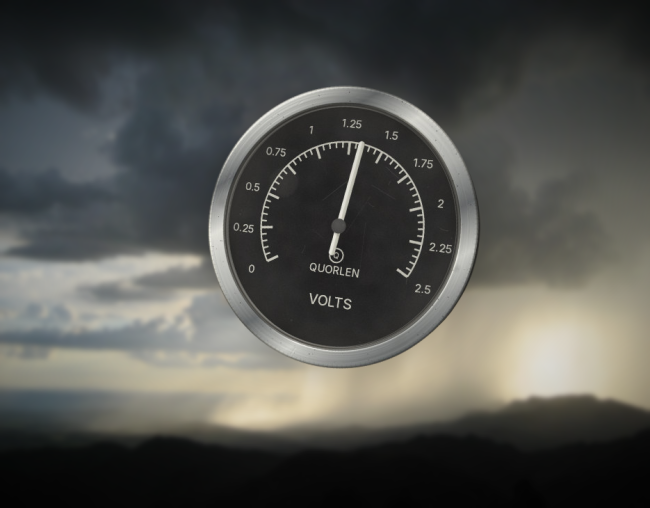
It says 1.35
